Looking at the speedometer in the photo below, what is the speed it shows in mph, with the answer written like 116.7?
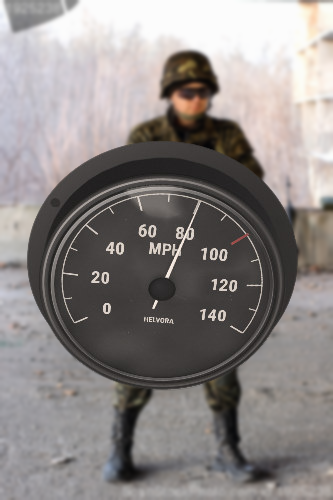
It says 80
